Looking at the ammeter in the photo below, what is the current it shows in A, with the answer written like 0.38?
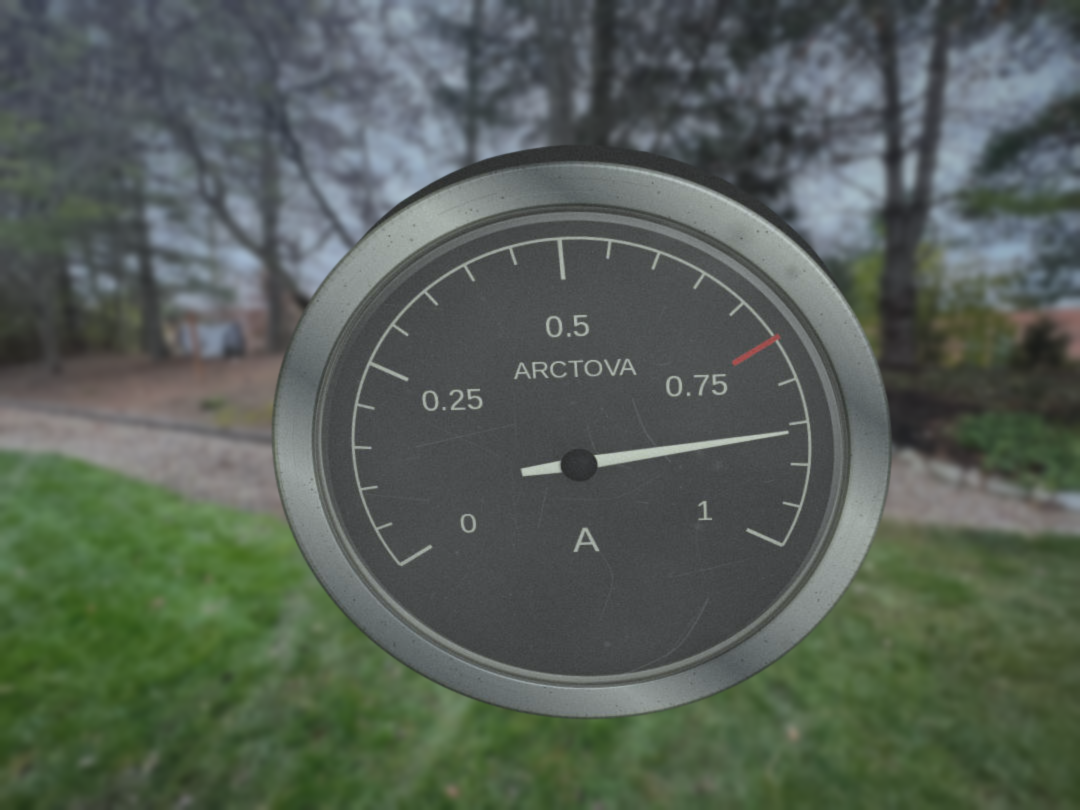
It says 0.85
